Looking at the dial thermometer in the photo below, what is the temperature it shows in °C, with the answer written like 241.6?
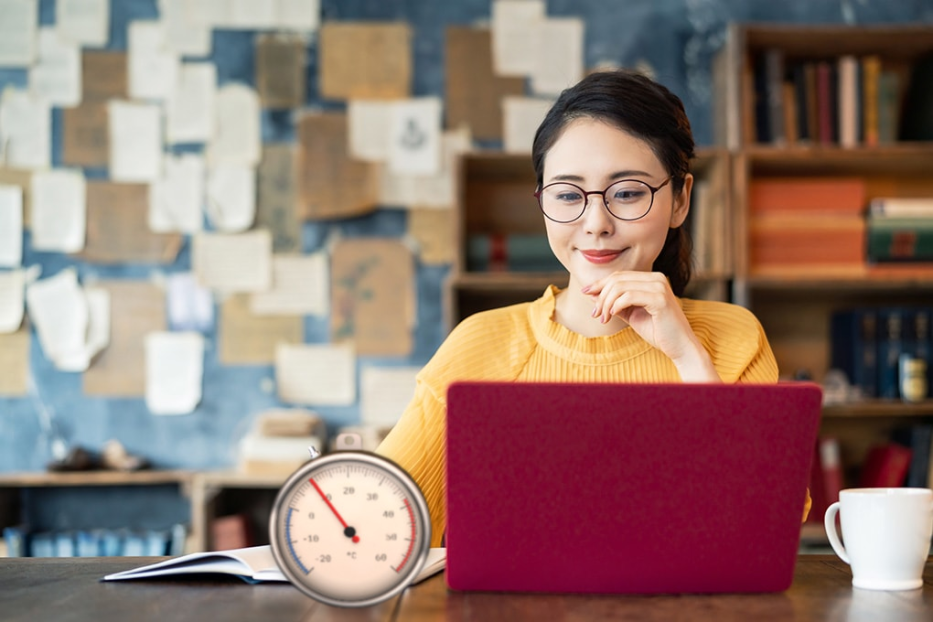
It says 10
